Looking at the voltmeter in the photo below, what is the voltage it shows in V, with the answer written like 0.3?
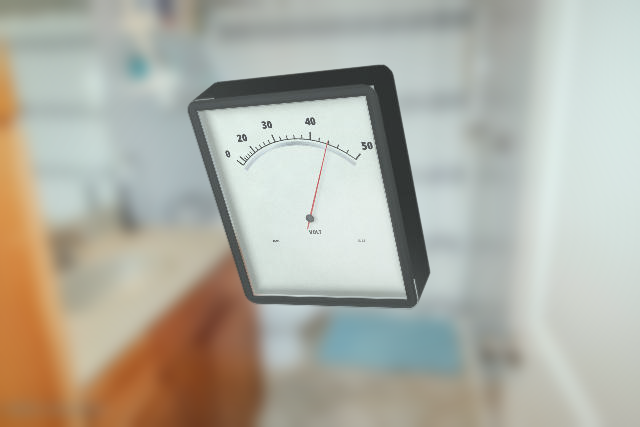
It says 44
